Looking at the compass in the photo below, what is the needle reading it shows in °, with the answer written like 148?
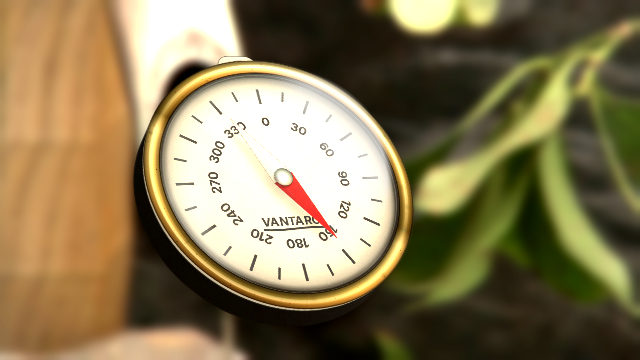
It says 150
